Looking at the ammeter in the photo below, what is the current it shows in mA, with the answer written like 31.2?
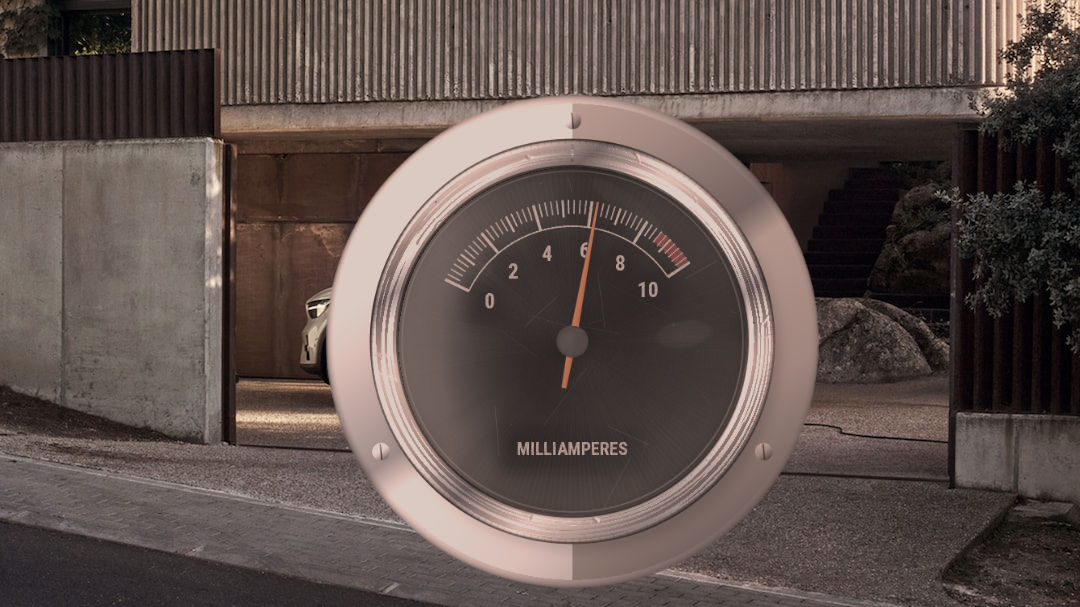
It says 6.2
